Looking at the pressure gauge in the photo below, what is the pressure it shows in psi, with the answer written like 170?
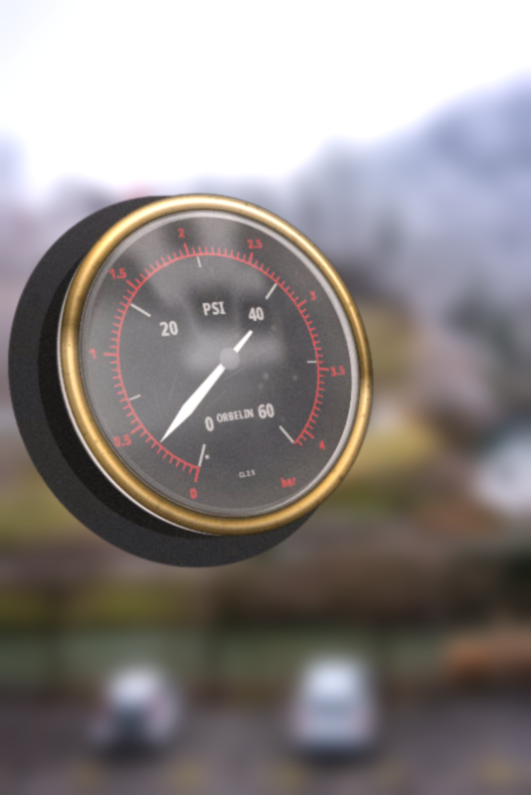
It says 5
